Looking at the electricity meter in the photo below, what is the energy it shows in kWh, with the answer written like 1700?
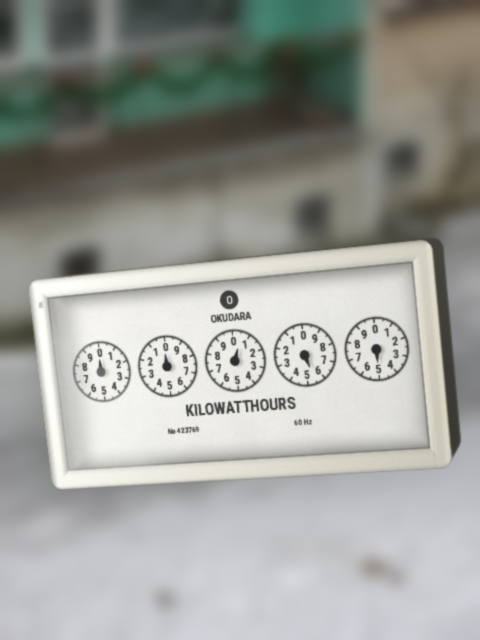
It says 55
